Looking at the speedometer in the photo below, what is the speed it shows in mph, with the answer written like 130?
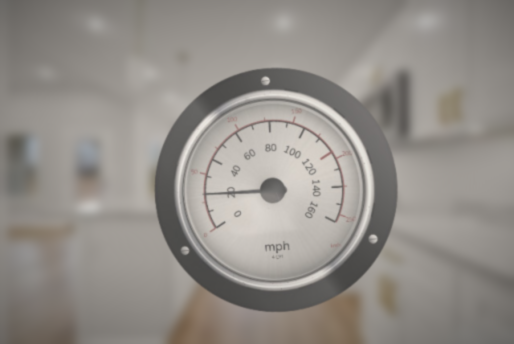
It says 20
